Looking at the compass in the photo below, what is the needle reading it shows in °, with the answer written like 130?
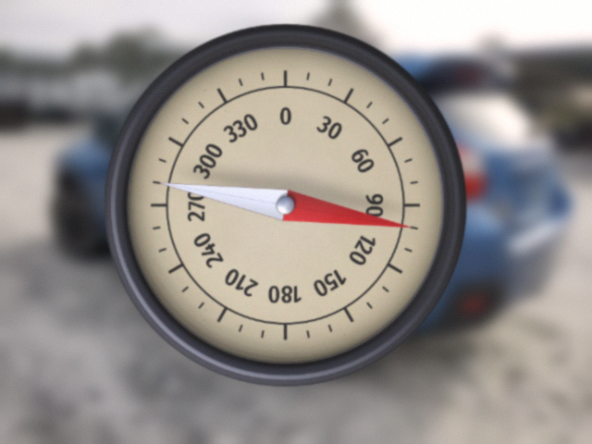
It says 100
